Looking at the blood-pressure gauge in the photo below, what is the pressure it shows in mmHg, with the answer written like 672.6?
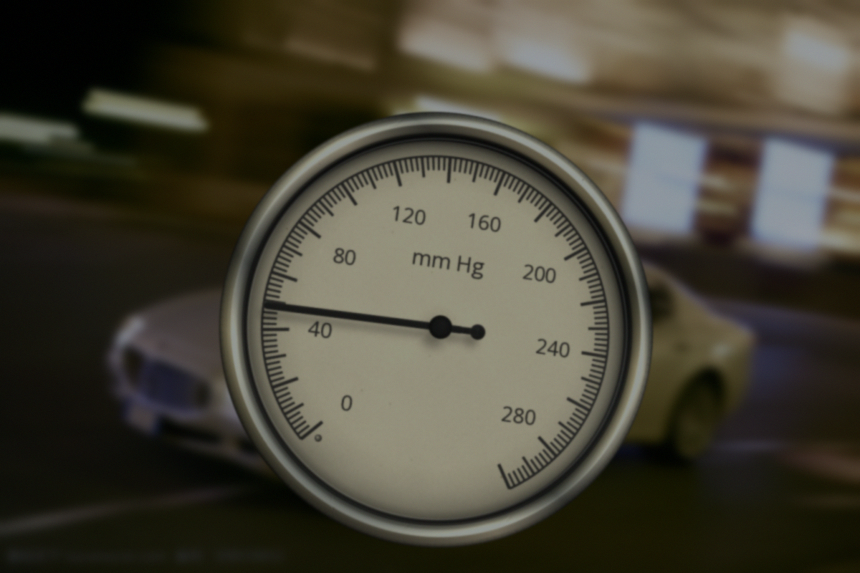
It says 48
